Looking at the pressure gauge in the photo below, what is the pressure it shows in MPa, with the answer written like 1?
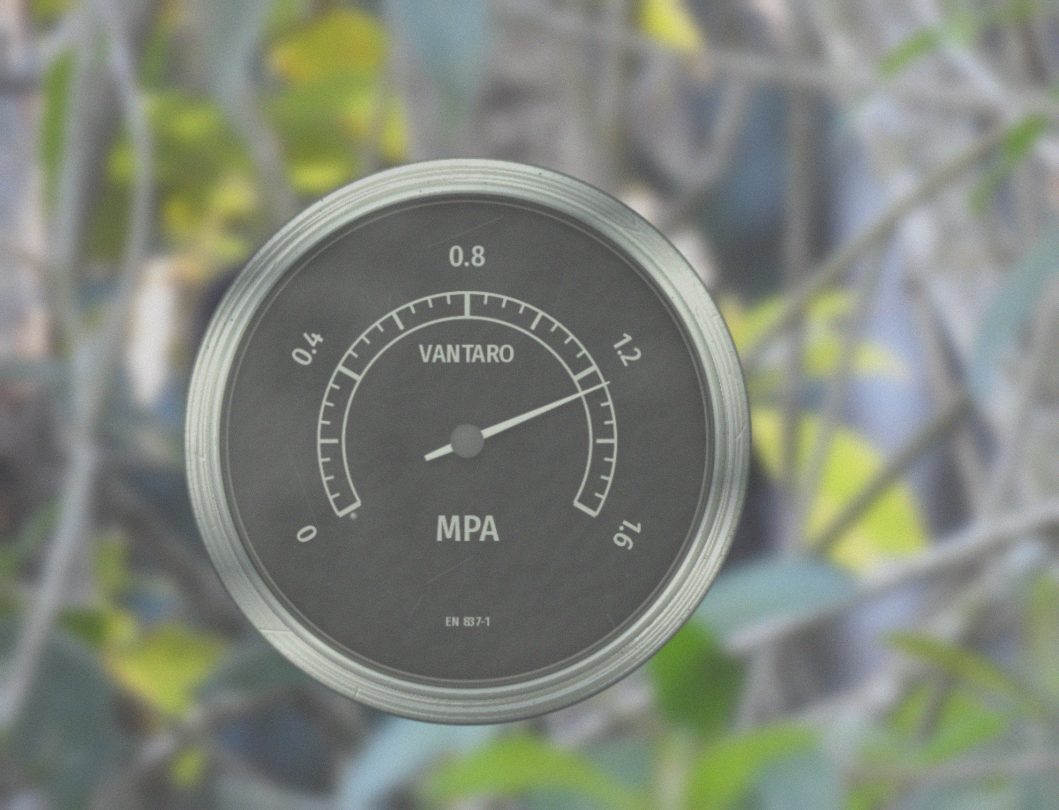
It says 1.25
